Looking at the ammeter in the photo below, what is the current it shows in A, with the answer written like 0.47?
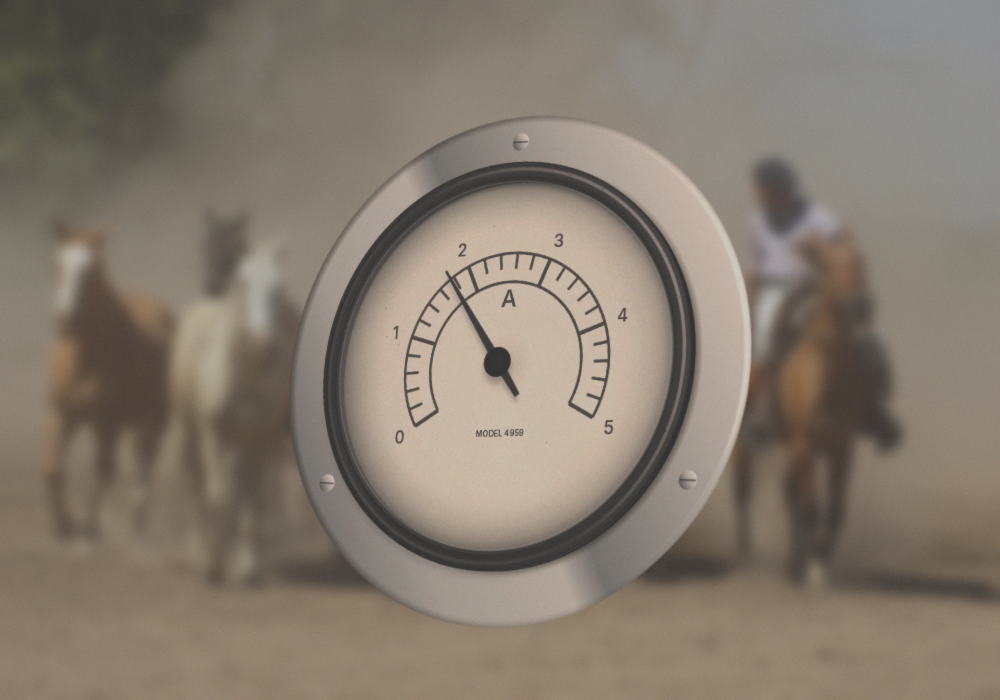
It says 1.8
